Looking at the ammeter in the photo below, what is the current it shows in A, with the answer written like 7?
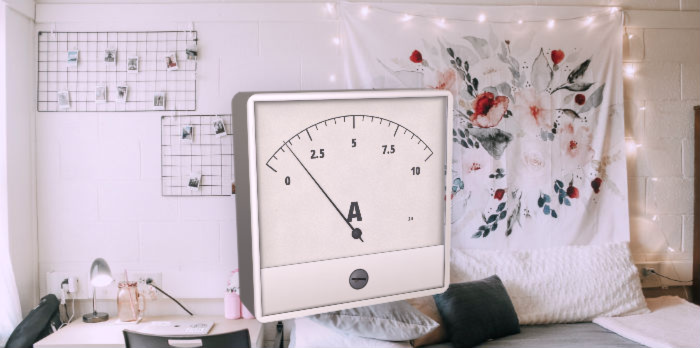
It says 1.25
